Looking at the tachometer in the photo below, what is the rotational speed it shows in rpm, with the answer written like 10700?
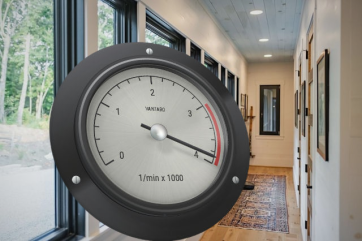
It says 3900
